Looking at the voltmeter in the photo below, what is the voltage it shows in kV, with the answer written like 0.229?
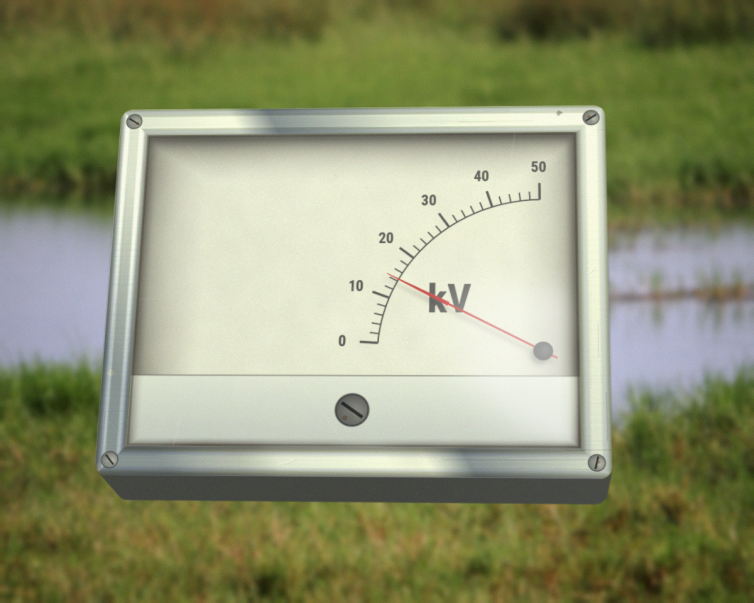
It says 14
